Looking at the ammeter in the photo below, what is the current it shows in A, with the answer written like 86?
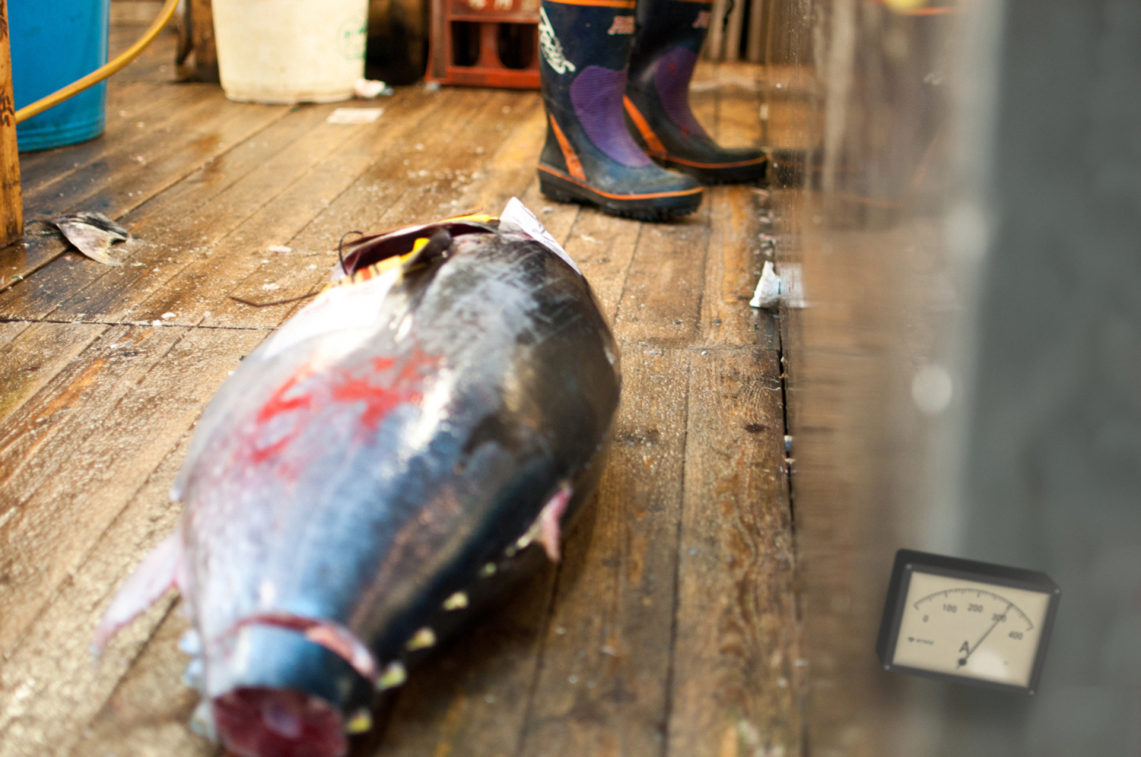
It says 300
